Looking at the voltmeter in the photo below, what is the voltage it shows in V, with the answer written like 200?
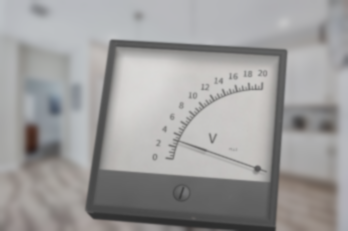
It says 3
